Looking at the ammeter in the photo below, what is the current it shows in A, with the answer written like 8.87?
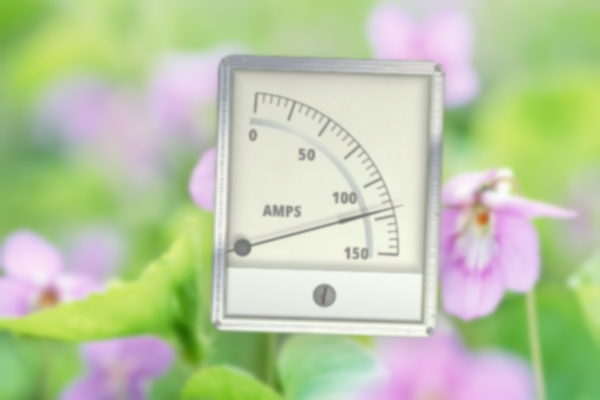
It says 120
